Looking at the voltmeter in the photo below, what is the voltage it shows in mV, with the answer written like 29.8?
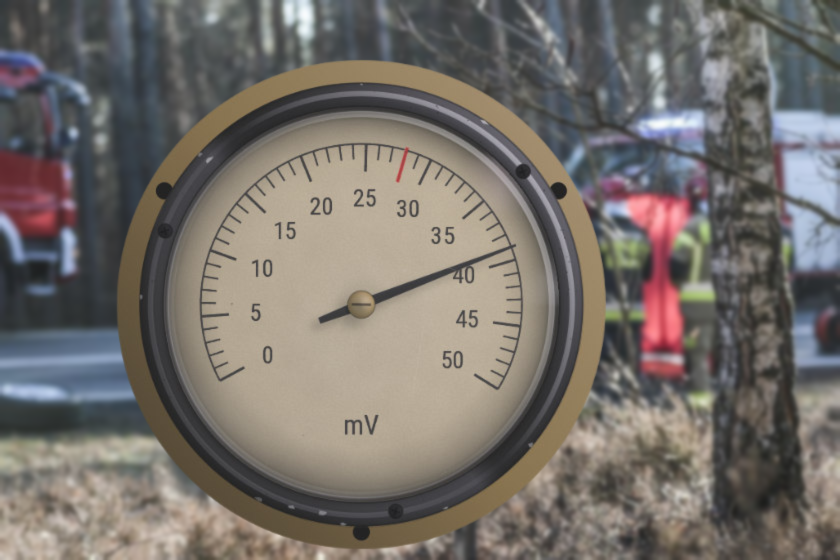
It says 39
